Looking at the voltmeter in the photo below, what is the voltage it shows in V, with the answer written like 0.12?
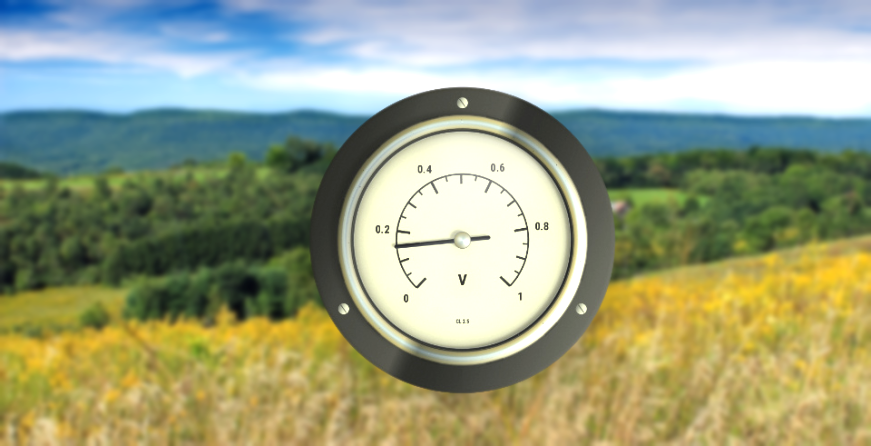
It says 0.15
